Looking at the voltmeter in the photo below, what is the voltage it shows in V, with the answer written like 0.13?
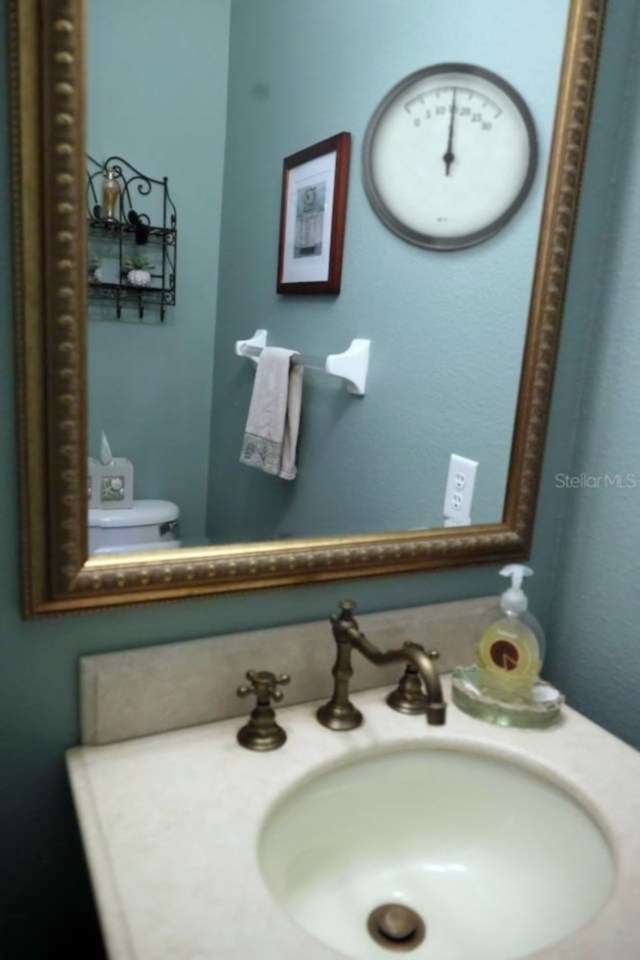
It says 15
